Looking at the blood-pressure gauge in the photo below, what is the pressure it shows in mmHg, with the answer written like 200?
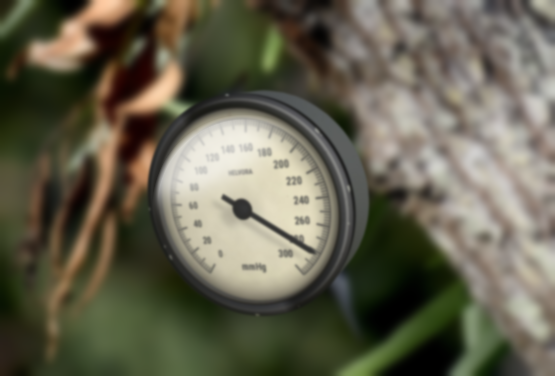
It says 280
